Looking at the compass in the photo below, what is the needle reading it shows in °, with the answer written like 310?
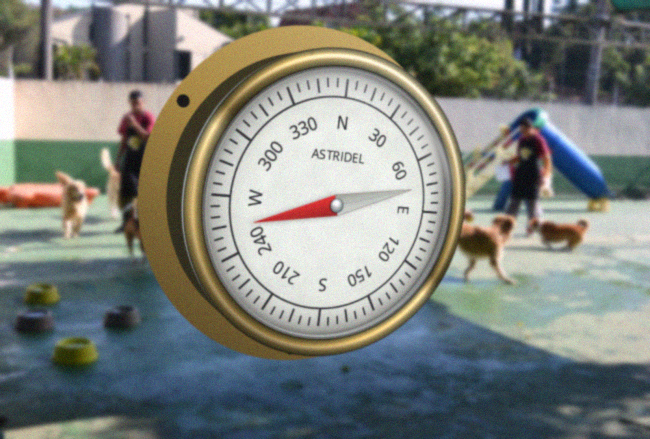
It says 255
